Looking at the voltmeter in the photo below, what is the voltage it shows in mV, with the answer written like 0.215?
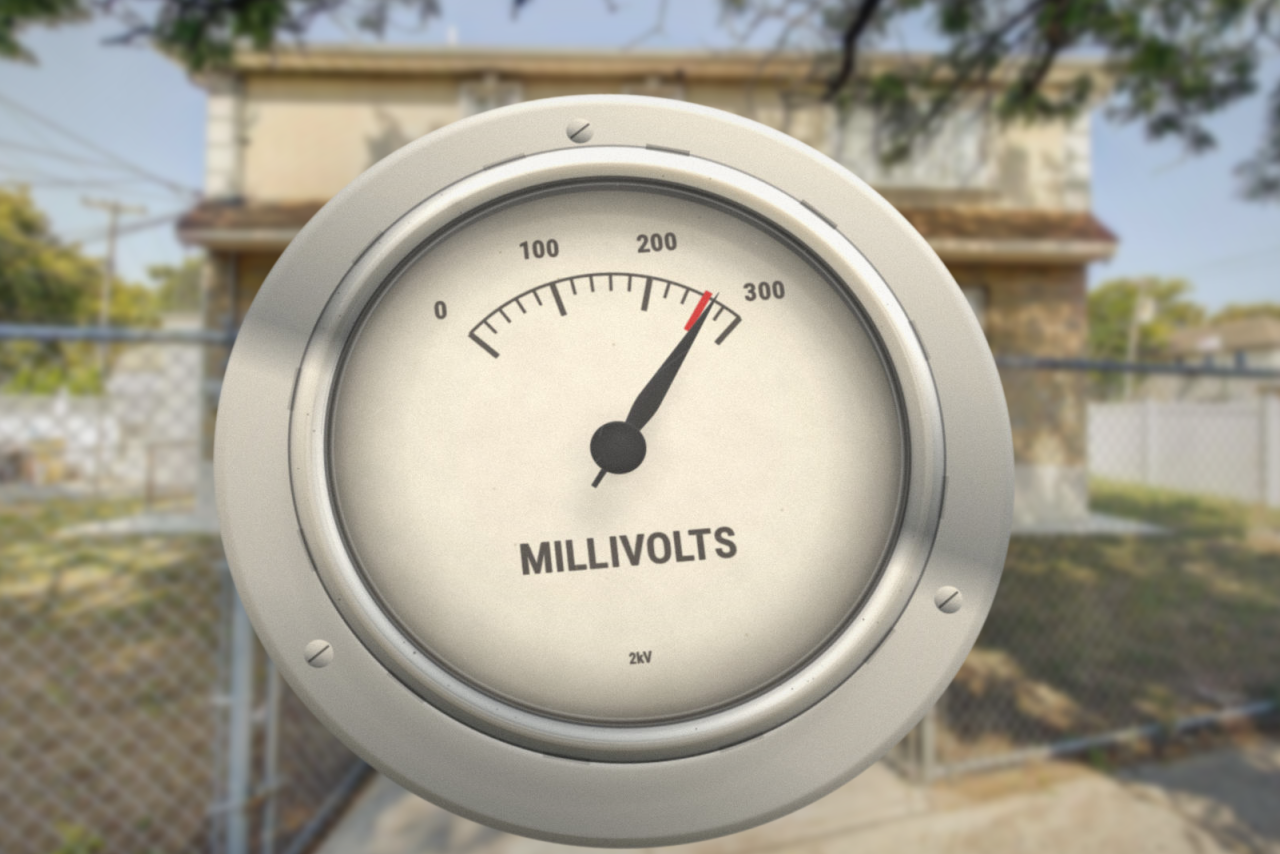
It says 270
